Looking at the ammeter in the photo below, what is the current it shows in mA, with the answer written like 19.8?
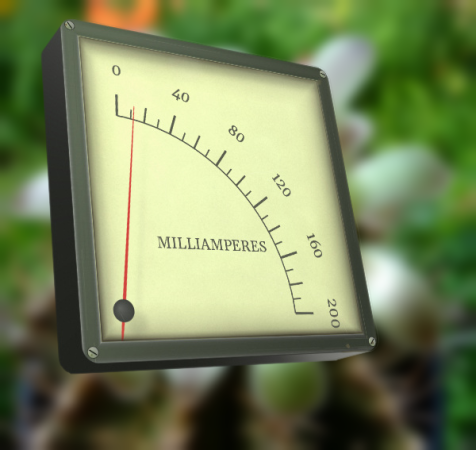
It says 10
